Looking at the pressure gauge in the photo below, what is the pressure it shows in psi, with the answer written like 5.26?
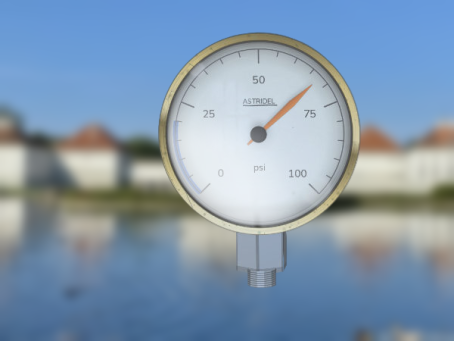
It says 67.5
